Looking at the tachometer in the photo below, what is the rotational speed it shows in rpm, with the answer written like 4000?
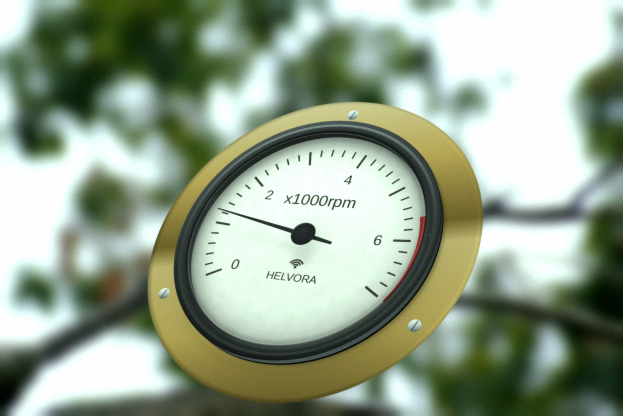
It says 1200
